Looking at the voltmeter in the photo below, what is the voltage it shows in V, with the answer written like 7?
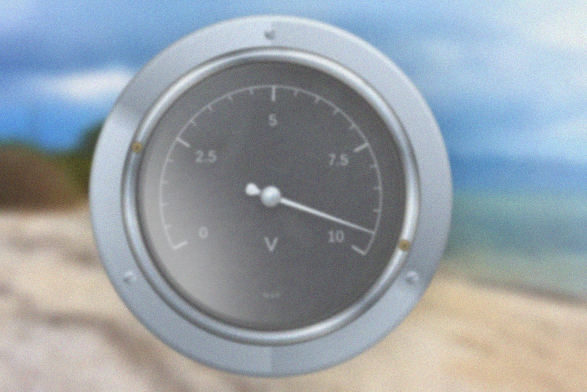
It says 9.5
